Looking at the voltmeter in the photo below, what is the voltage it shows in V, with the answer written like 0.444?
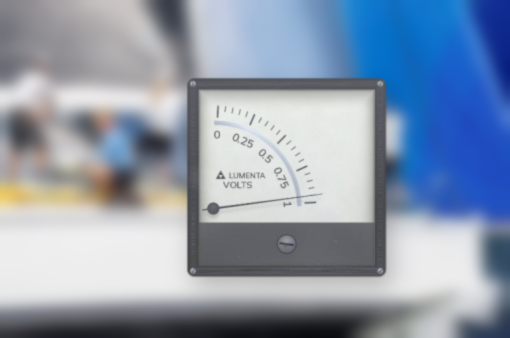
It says 0.95
